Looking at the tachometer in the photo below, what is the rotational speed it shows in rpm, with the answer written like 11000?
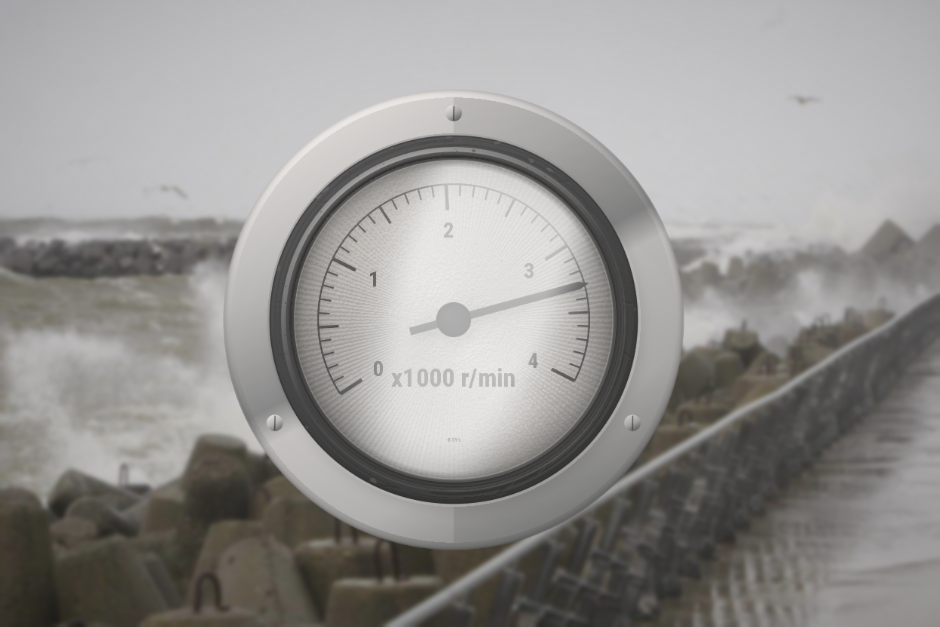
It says 3300
